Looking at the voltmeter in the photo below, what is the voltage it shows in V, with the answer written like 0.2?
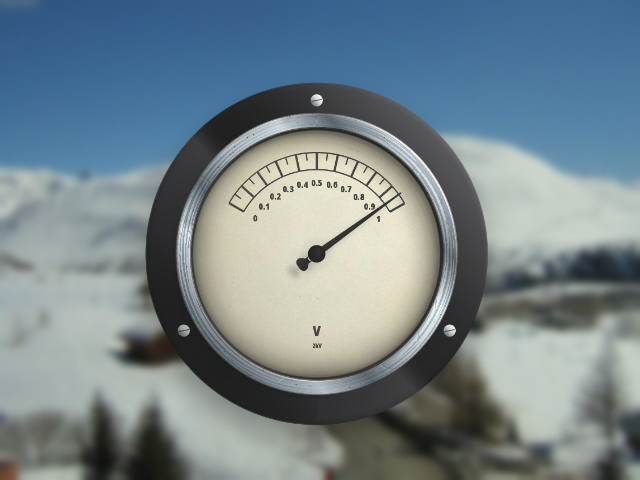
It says 0.95
